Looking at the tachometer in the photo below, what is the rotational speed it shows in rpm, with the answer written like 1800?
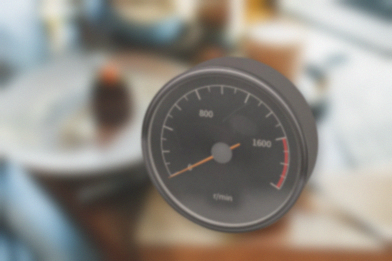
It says 0
